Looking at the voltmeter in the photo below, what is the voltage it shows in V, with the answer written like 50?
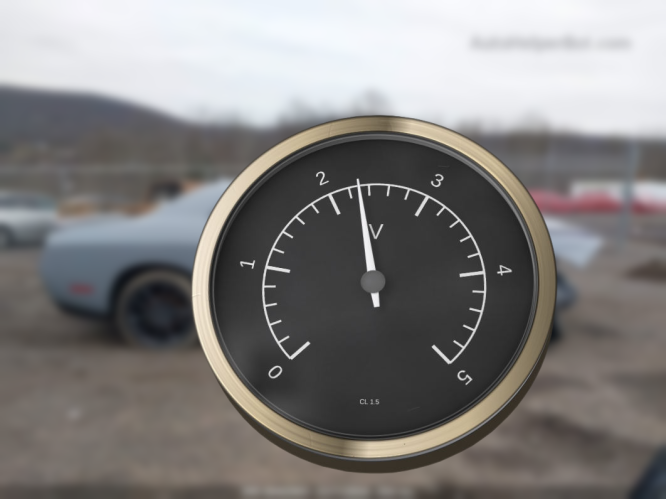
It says 2.3
